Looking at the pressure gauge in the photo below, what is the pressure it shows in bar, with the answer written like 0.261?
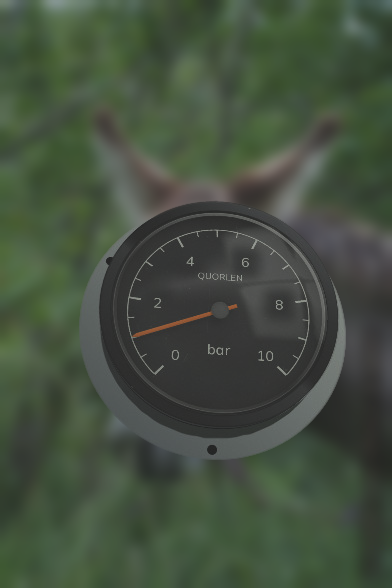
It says 1
